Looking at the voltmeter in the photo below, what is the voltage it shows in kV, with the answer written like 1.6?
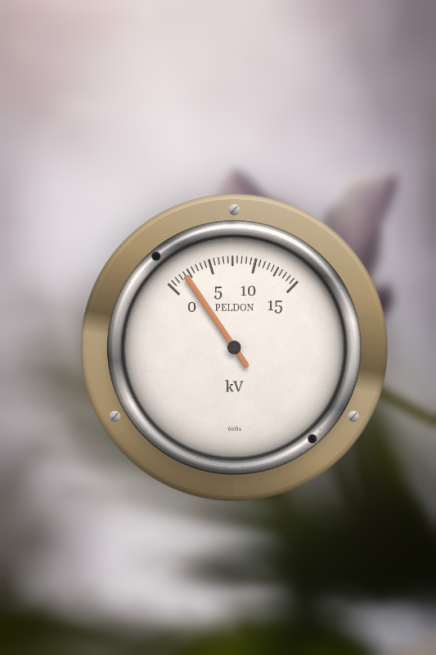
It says 2
